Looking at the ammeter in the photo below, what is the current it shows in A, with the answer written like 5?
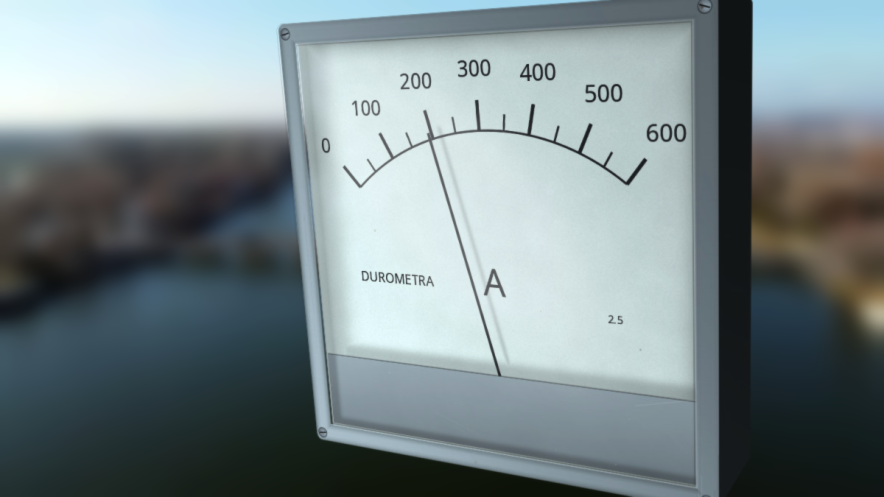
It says 200
